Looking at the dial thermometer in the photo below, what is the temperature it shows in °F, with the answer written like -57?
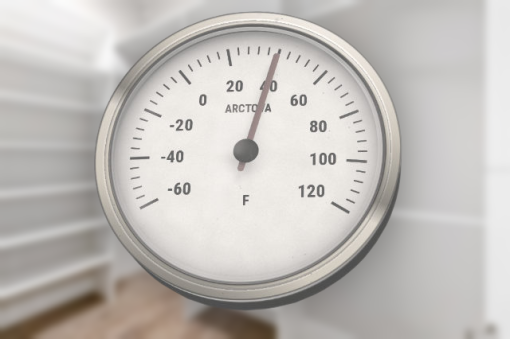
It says 40
